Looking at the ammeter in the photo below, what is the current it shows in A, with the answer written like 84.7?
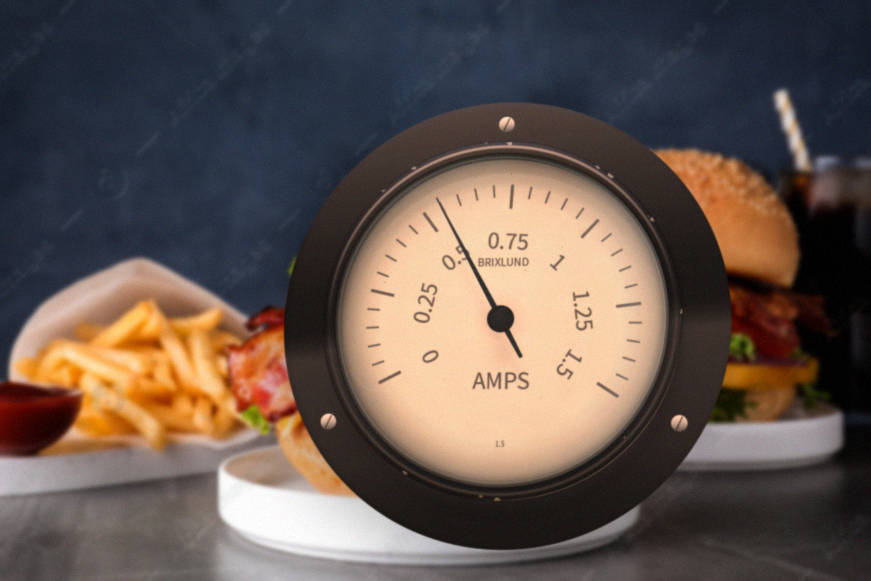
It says 0.55
